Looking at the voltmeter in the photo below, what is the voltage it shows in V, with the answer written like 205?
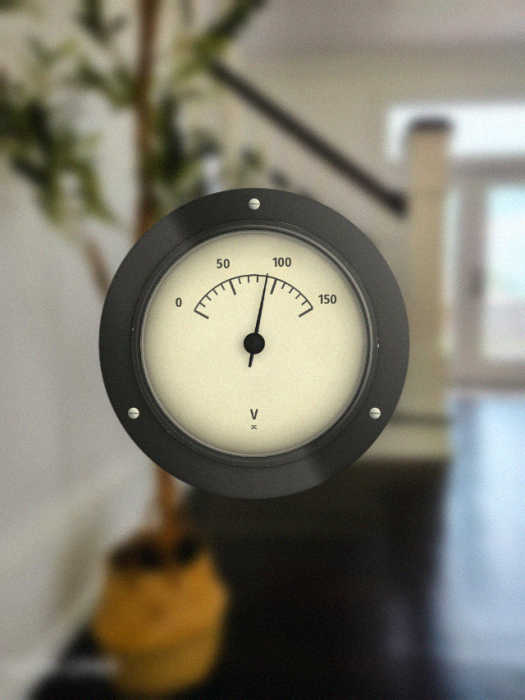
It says 90
